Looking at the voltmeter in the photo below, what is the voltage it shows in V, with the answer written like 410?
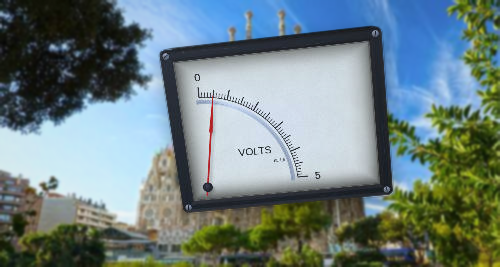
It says 0.5
